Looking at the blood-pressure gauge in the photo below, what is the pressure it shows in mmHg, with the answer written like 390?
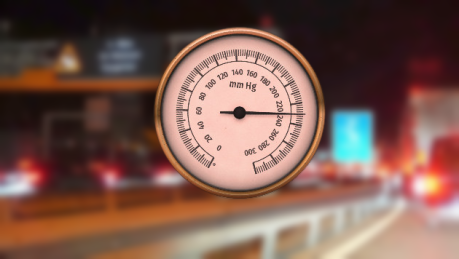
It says 230
